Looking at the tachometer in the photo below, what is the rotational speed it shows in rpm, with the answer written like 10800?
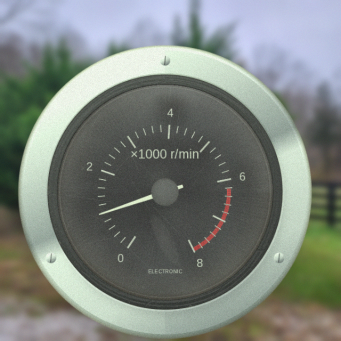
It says 1000
